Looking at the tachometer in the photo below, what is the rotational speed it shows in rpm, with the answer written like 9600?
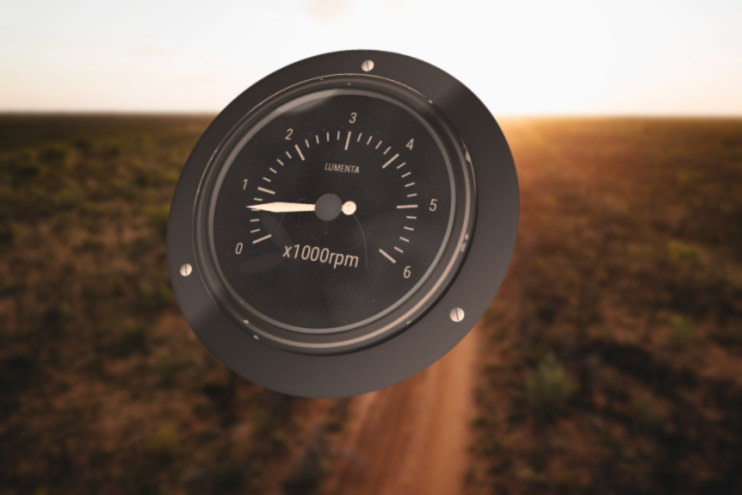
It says 600
